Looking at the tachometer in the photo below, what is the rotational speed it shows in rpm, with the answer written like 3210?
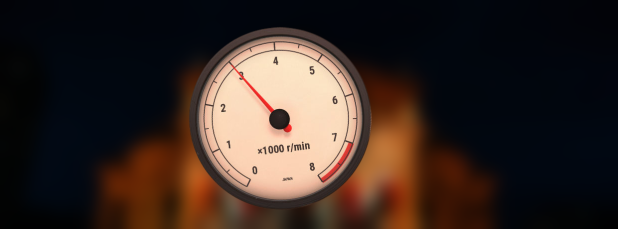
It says 3000
